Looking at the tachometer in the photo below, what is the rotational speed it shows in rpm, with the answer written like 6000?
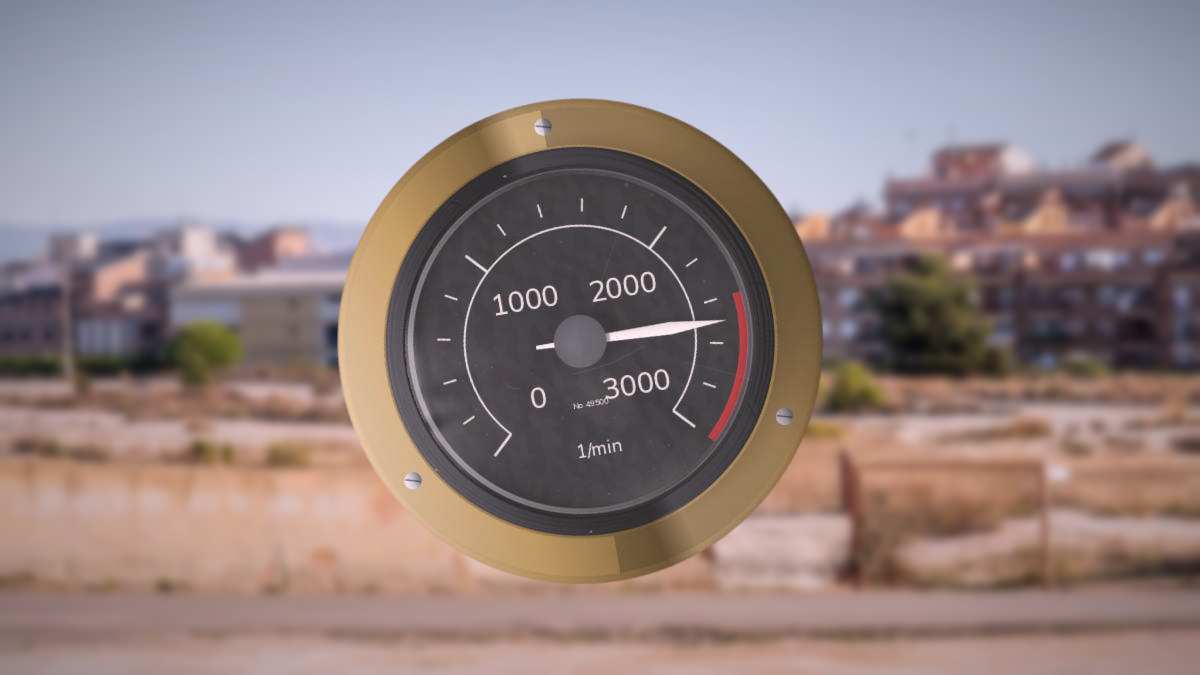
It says 2500
